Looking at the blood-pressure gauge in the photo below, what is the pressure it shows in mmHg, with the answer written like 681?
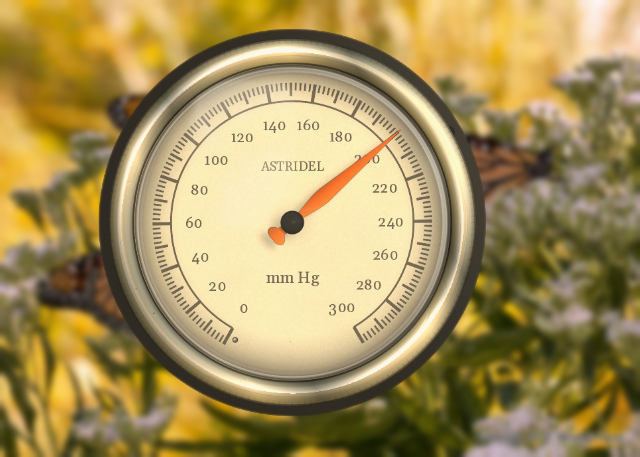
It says 200
